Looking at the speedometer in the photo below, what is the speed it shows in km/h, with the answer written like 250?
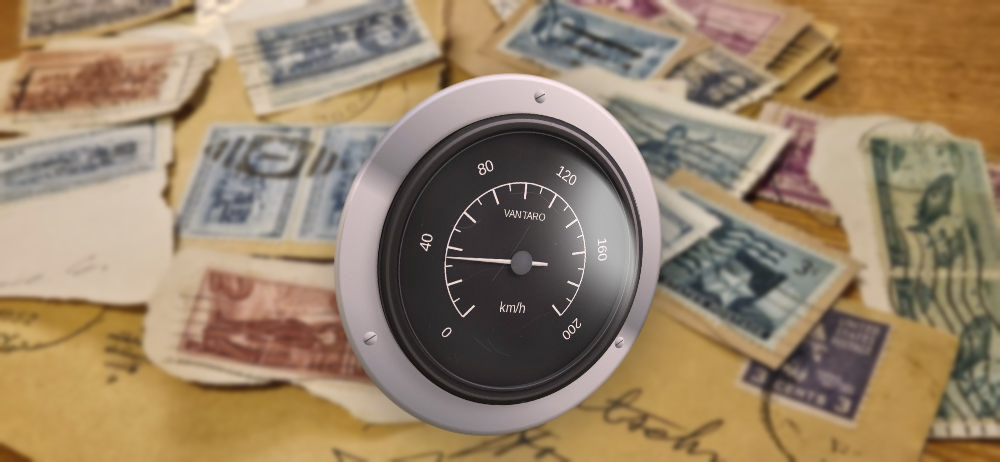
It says 35
